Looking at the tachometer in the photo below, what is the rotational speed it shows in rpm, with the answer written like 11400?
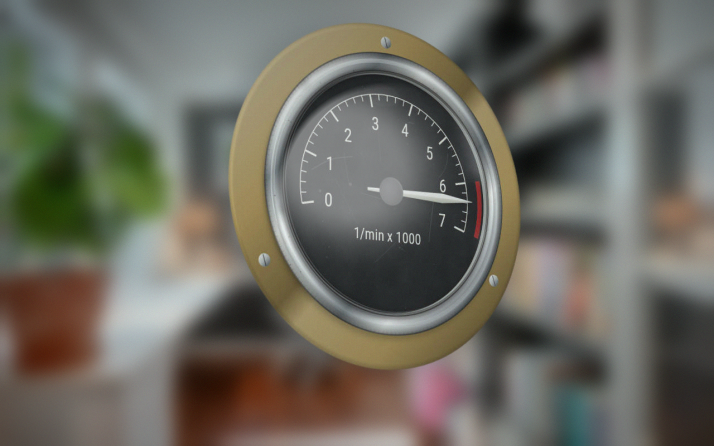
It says 6400
